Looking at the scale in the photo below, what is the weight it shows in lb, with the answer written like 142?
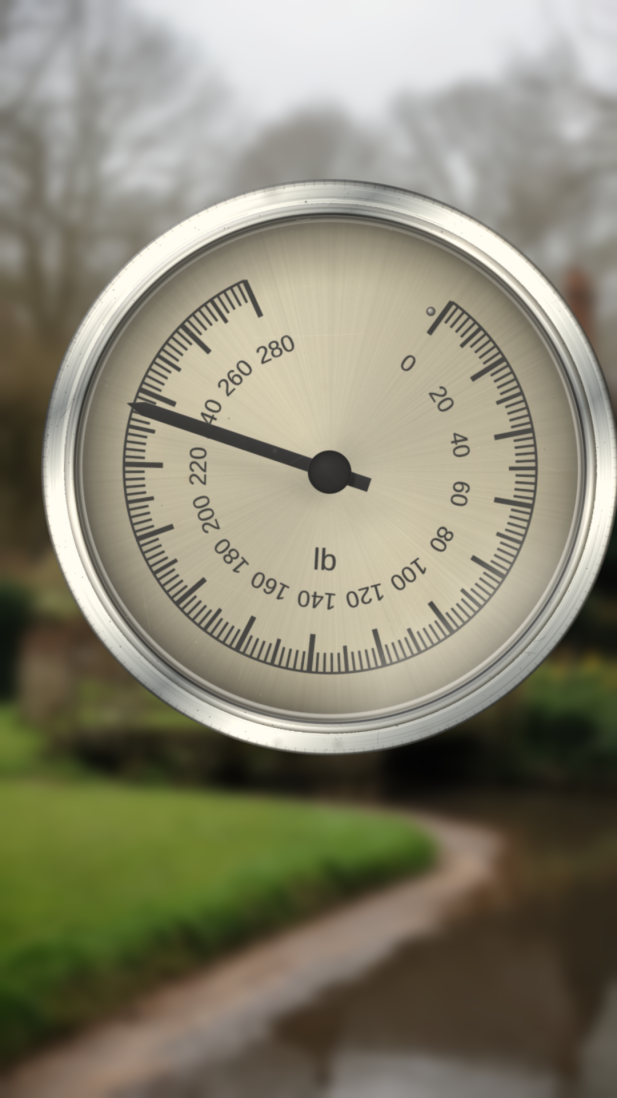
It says 236
